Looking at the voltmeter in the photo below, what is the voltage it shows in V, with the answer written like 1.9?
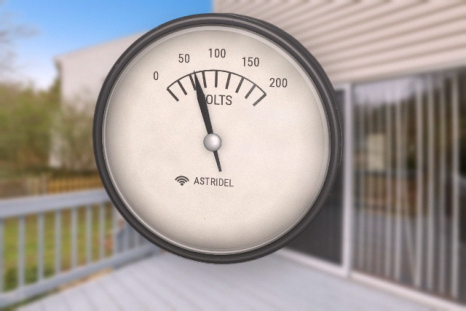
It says 62.5
